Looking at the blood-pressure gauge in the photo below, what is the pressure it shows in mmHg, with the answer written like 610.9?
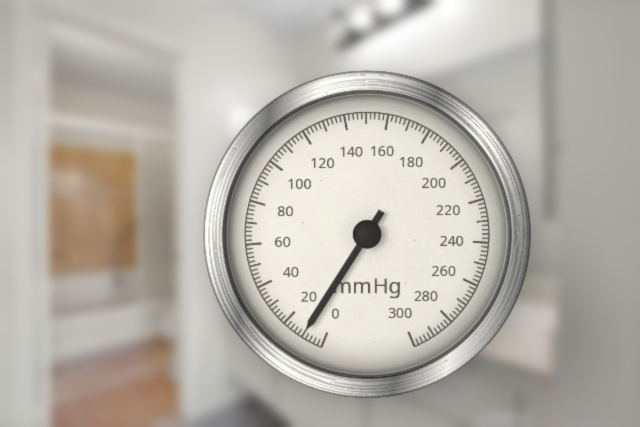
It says 10
